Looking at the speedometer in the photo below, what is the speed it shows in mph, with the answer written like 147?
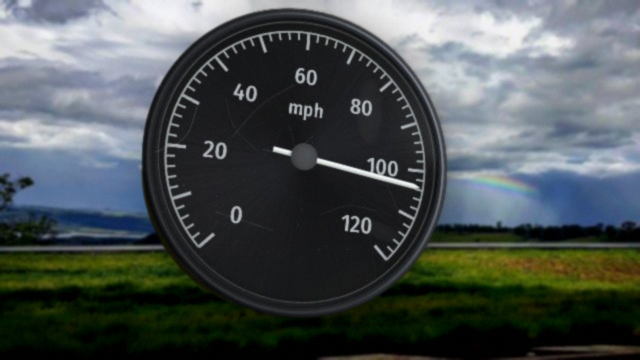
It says 104
